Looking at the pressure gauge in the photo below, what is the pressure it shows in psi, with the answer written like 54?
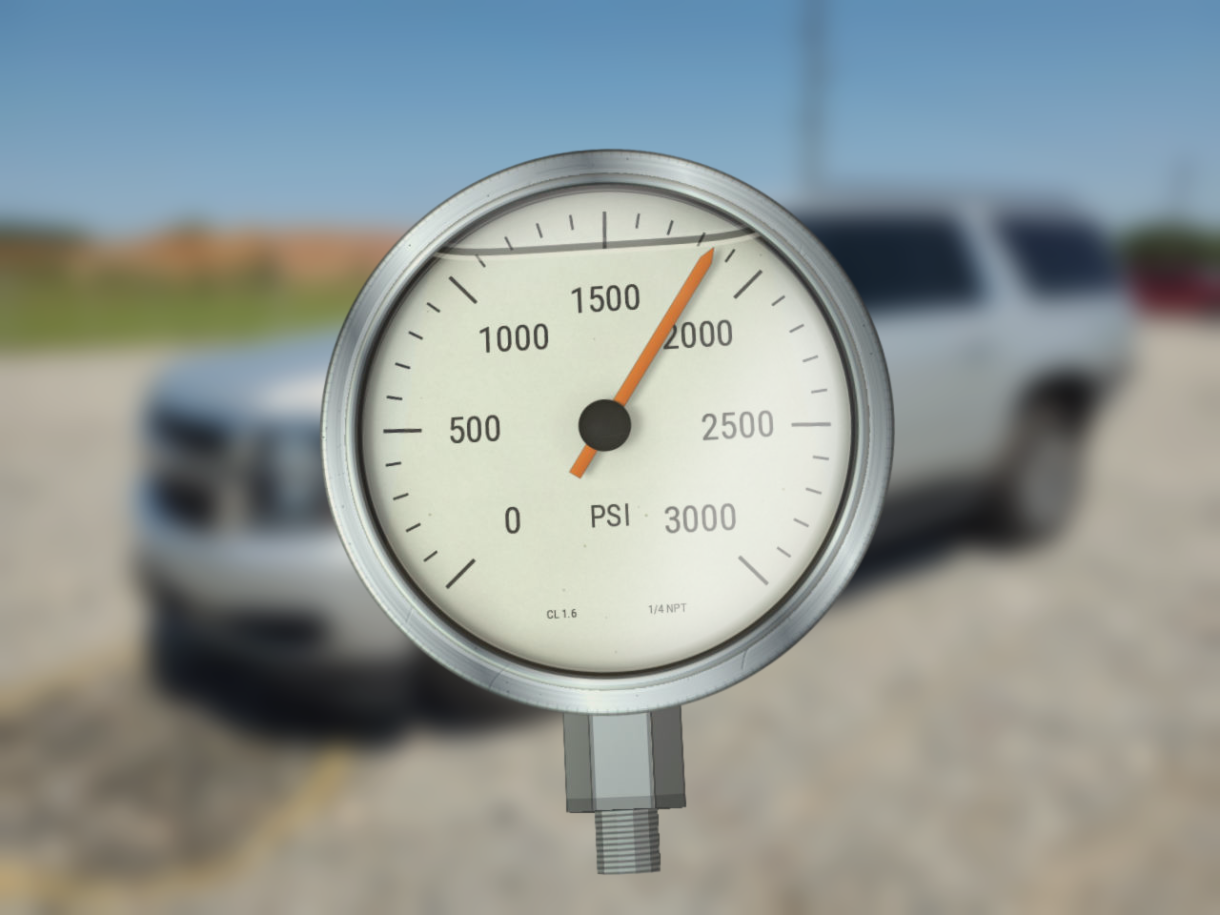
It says 1850
